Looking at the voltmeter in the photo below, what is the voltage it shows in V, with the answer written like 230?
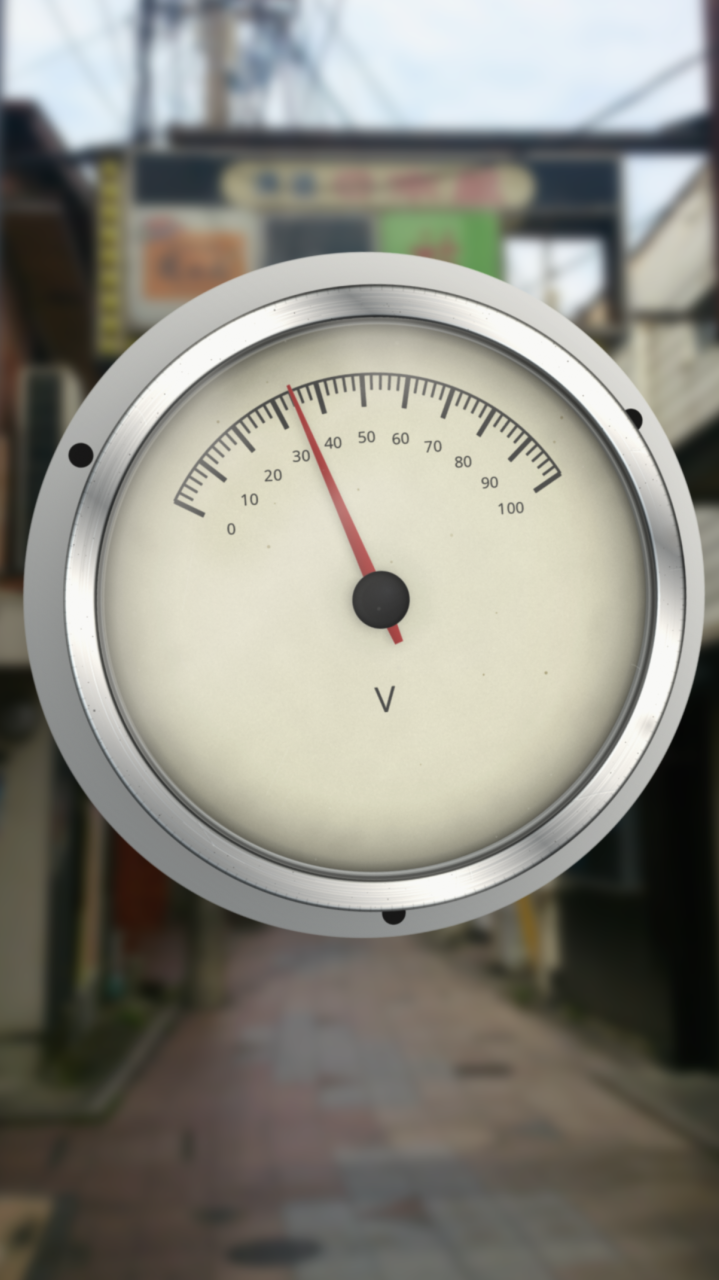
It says 34
